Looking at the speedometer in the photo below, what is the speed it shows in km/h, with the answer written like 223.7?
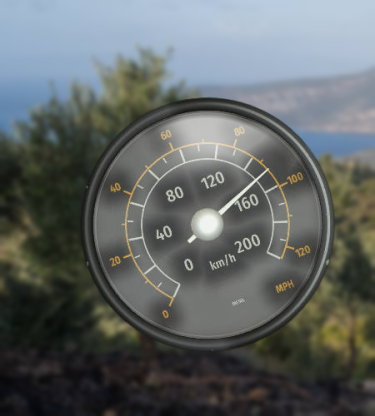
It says 150
